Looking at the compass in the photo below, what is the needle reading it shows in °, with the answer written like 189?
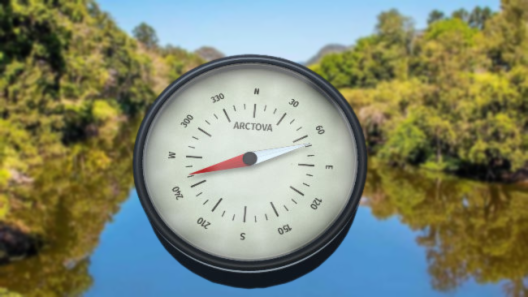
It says 250
